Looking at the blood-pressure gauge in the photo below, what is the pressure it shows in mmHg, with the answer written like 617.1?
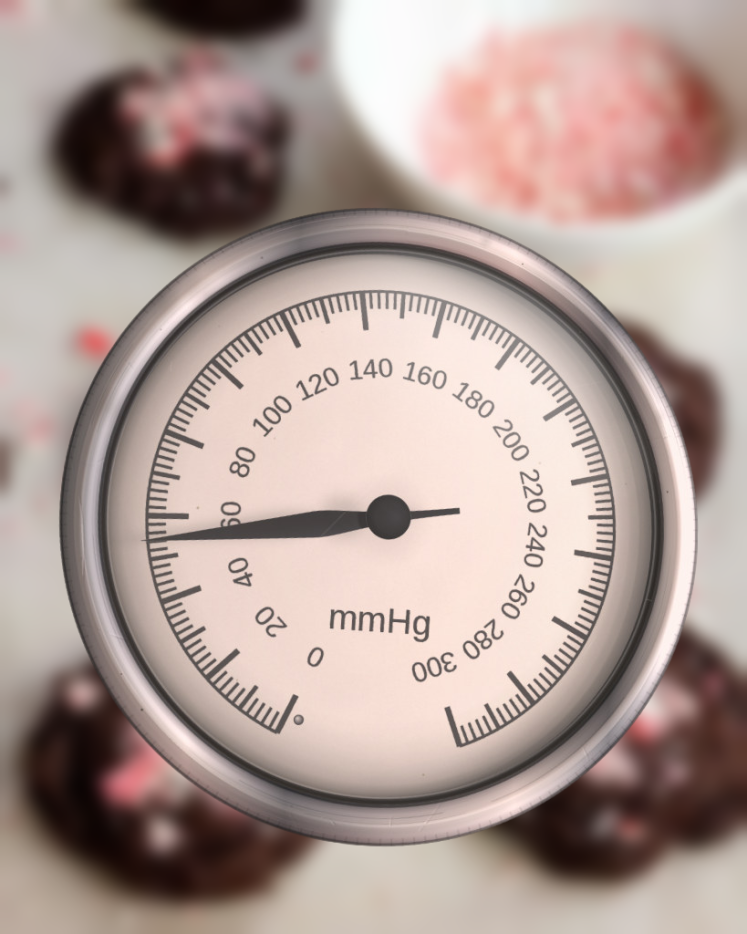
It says 54
